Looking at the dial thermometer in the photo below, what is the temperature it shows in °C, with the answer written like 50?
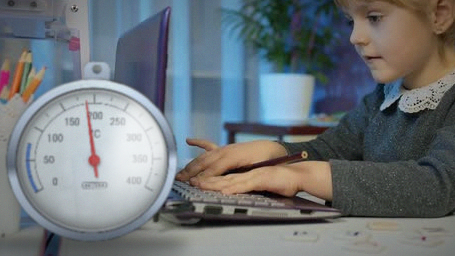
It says 187.5
